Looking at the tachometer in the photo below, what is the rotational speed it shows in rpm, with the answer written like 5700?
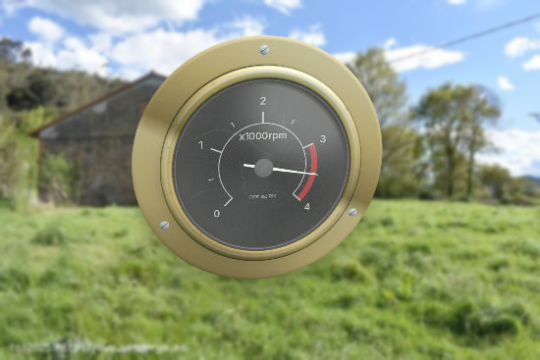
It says 3500
